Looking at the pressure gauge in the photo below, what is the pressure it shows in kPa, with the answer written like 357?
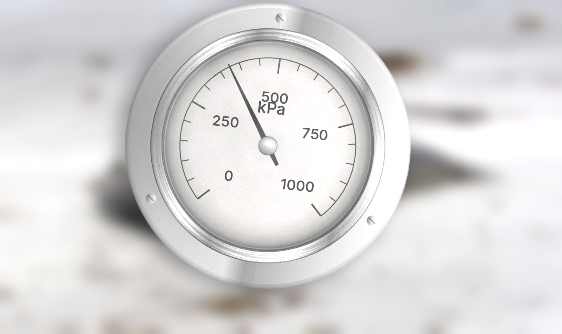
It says 375
